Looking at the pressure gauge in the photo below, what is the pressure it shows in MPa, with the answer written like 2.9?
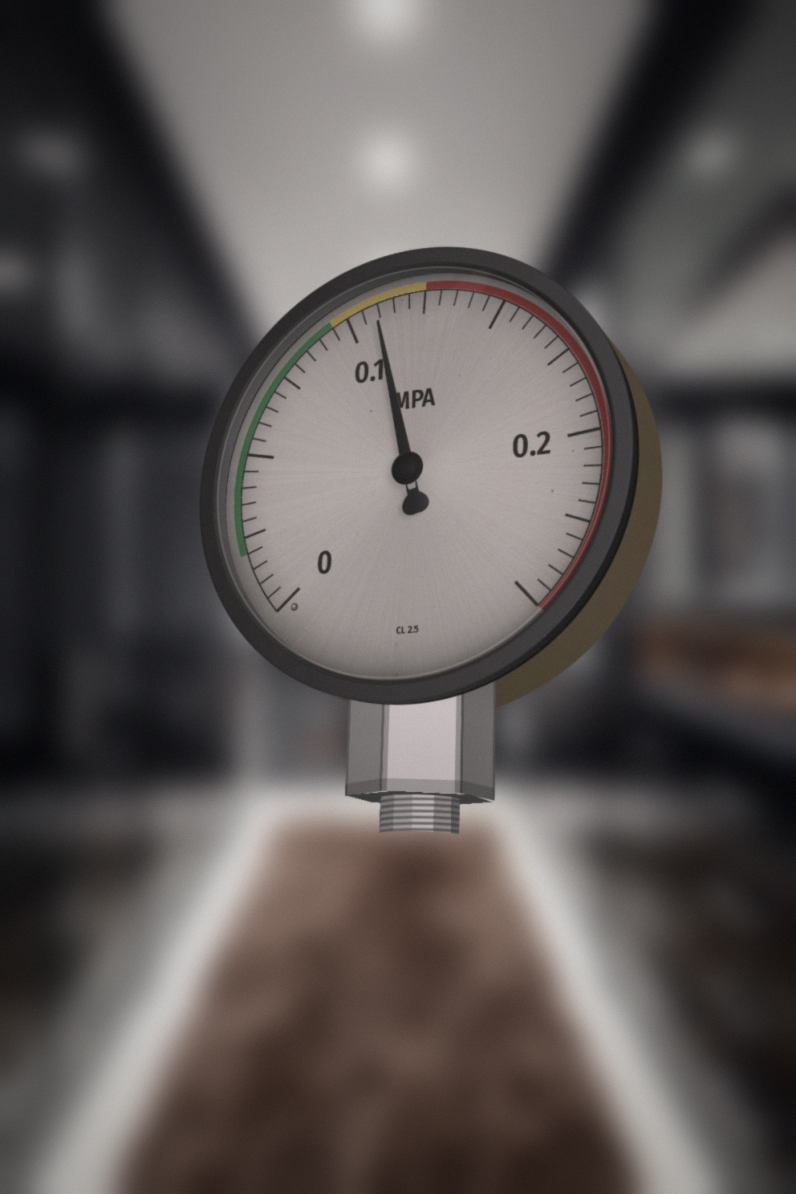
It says 0.11
